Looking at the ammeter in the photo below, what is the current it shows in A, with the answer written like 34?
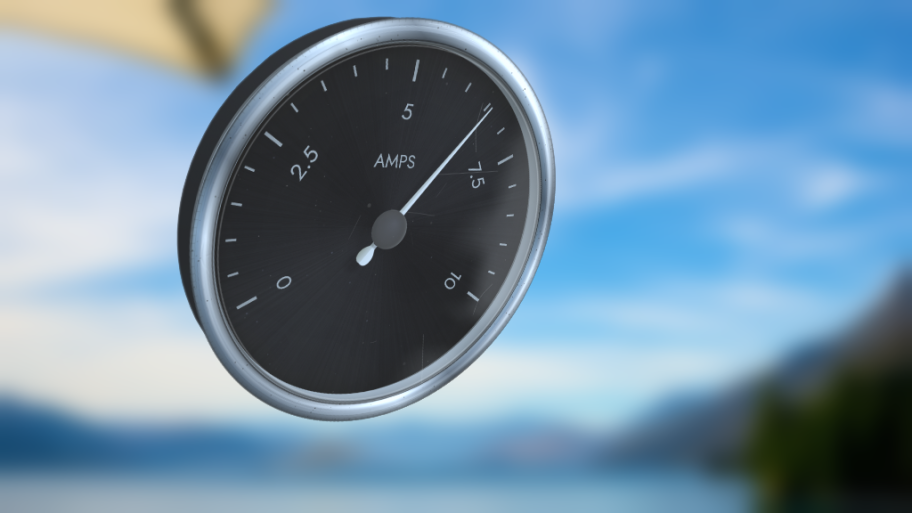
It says 6.5
